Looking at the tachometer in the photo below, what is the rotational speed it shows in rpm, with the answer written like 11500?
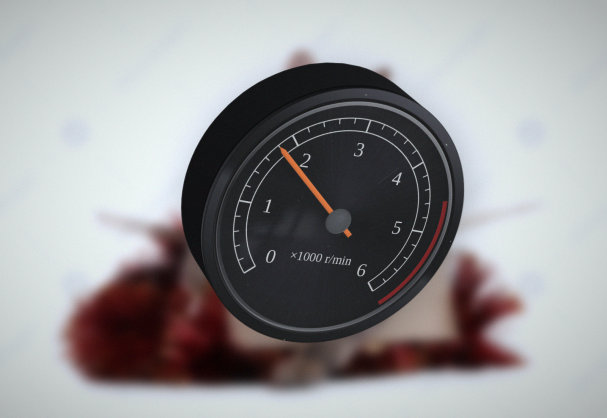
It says 1800
